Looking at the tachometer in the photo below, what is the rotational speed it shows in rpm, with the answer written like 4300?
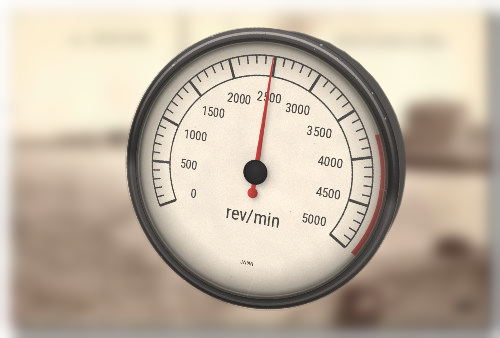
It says 2500
